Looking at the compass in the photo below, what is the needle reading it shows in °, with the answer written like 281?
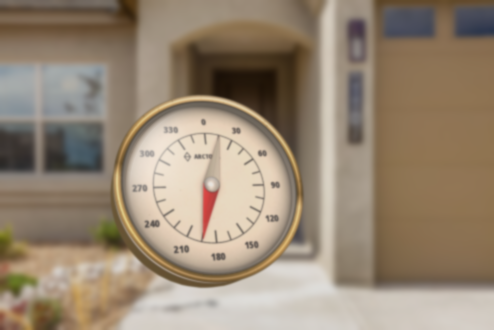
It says 195
